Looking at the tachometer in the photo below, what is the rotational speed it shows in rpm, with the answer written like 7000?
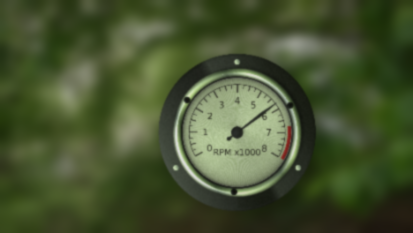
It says 5750
